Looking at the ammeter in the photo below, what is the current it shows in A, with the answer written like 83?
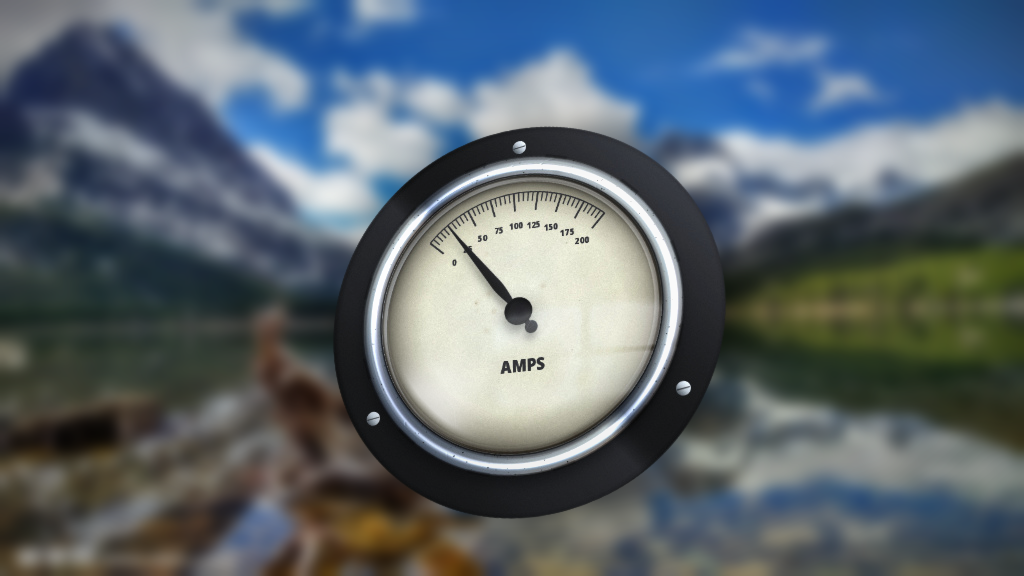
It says 25
